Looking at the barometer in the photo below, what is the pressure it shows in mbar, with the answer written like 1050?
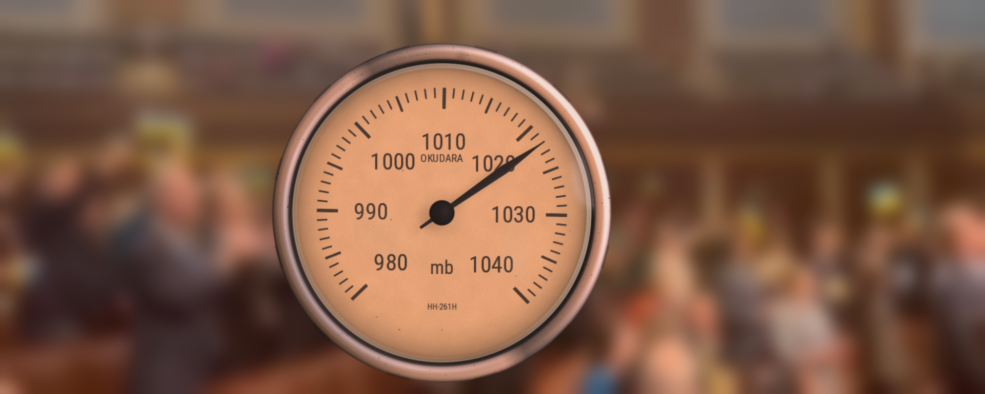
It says 1022
